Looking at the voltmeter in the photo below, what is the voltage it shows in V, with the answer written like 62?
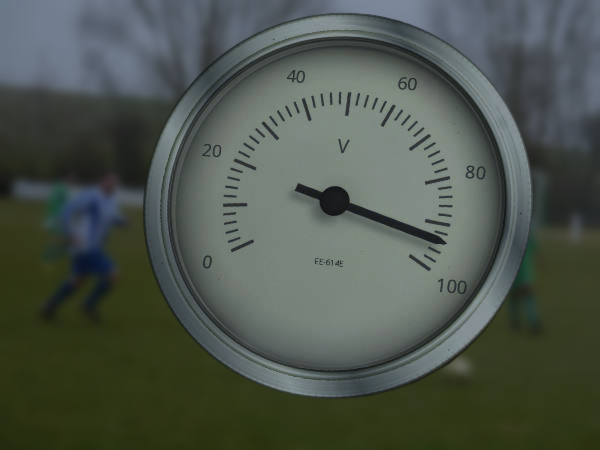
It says 94
